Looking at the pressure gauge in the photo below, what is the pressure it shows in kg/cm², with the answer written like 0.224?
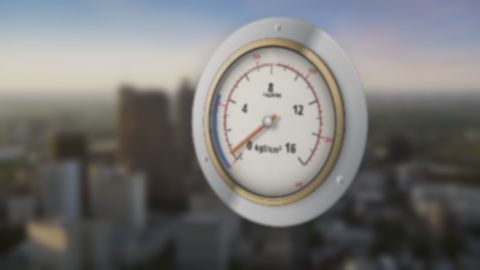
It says 0.5
